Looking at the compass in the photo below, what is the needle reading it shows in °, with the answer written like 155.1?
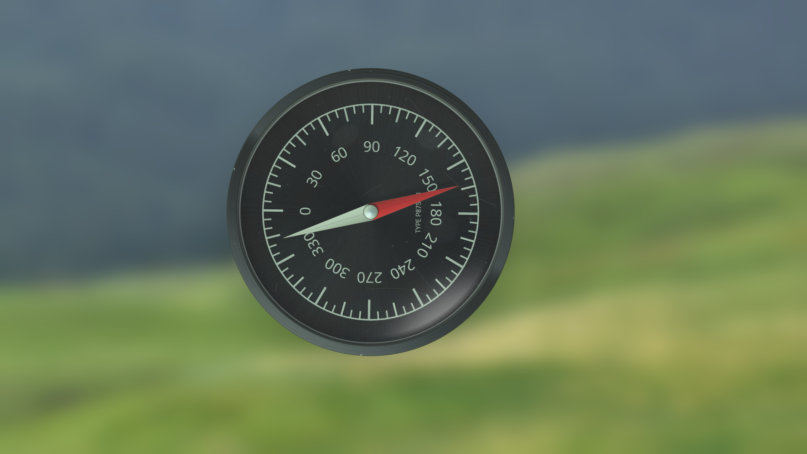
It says 162.5
